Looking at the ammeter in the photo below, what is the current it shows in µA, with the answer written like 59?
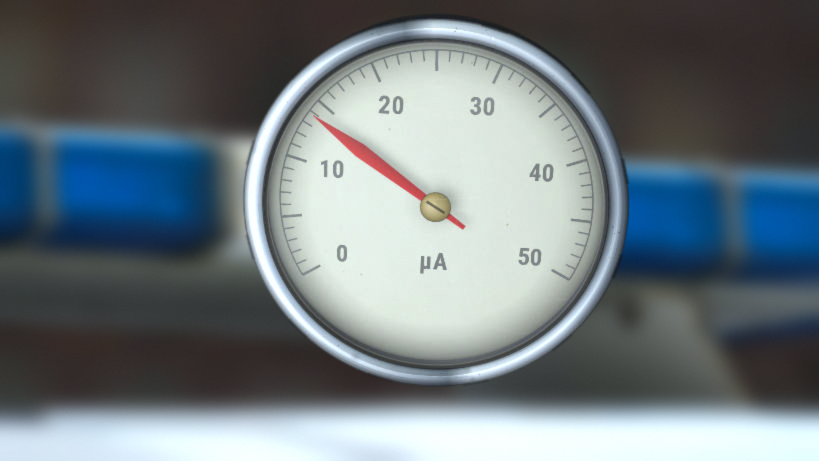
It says 14
